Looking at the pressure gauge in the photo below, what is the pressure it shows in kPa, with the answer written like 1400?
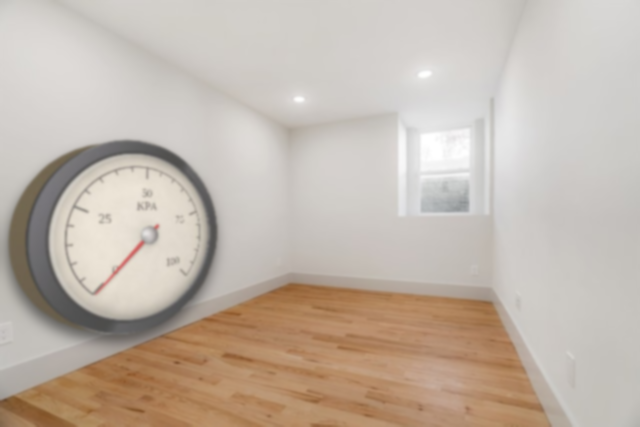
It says 0
